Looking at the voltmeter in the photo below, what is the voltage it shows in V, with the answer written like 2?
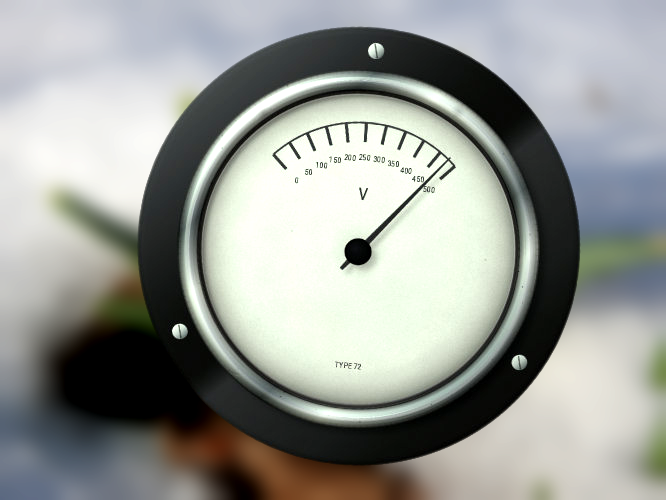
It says 475
